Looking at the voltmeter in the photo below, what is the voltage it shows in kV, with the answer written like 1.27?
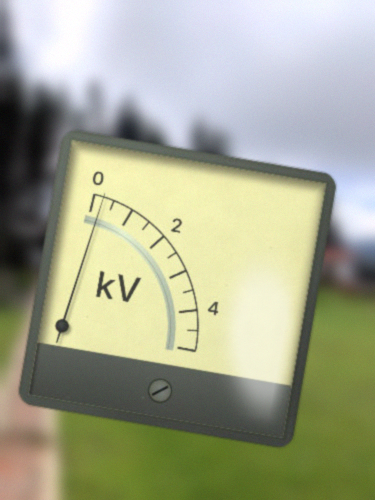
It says 0.25
